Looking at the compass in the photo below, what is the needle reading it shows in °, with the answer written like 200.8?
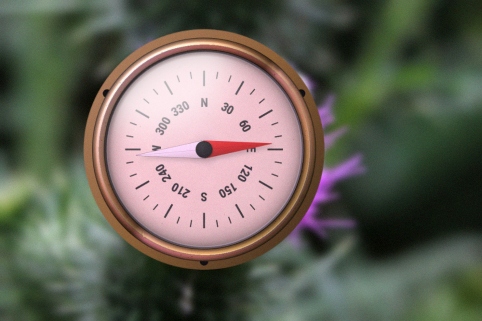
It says 85
